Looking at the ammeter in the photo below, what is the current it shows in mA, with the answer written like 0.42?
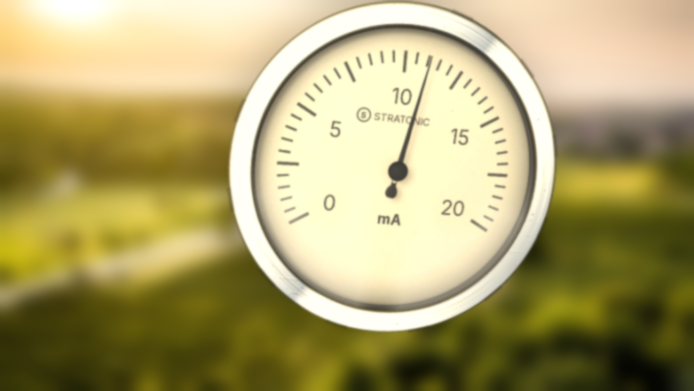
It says 11
